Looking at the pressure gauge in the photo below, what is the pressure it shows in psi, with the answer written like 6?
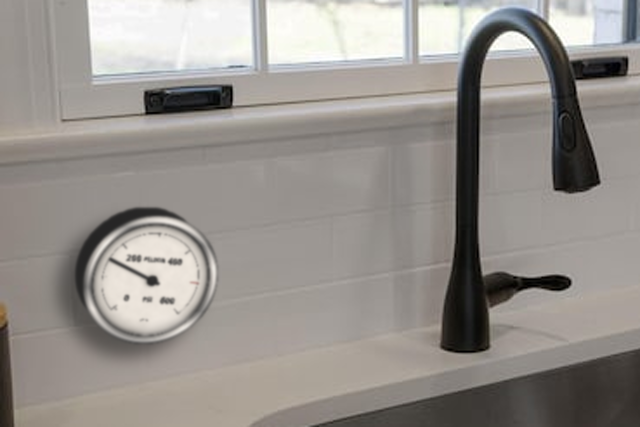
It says 150
